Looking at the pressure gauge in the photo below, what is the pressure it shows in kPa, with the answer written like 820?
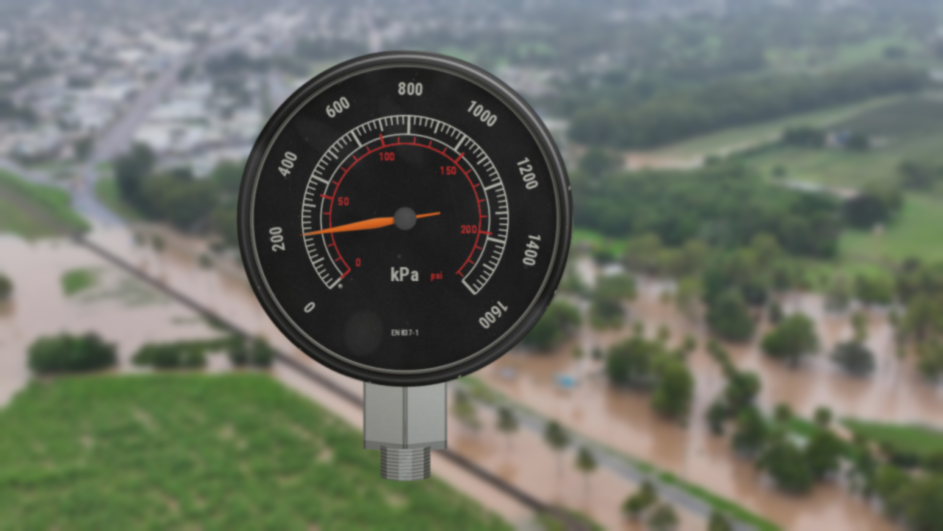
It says 200
